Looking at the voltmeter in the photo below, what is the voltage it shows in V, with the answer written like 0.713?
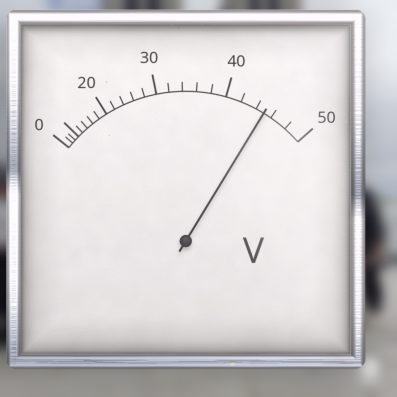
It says 45
